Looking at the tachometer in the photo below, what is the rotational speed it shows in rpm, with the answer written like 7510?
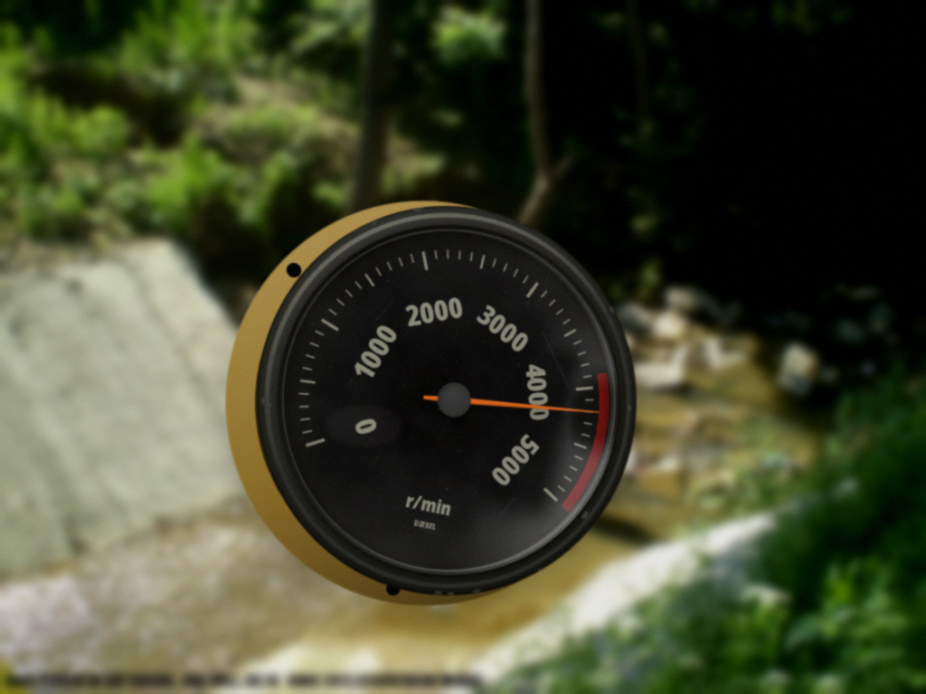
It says 4200
